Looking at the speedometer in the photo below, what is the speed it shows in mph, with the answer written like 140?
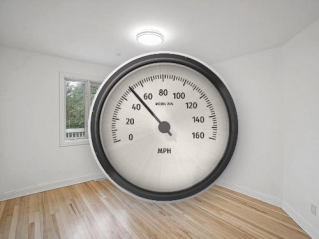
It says 50
